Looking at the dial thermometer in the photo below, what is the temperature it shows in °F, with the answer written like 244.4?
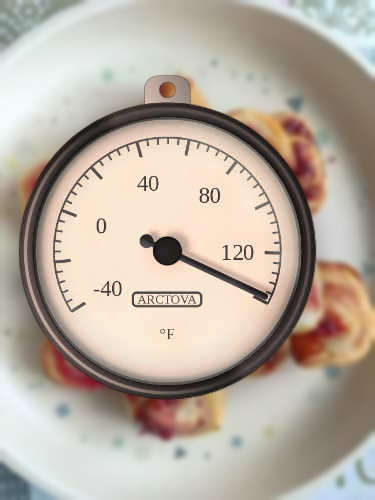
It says 138
